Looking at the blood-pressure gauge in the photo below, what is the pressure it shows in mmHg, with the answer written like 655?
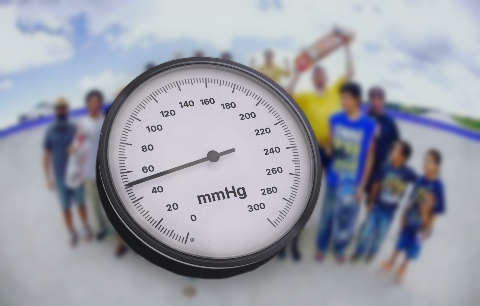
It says 50
